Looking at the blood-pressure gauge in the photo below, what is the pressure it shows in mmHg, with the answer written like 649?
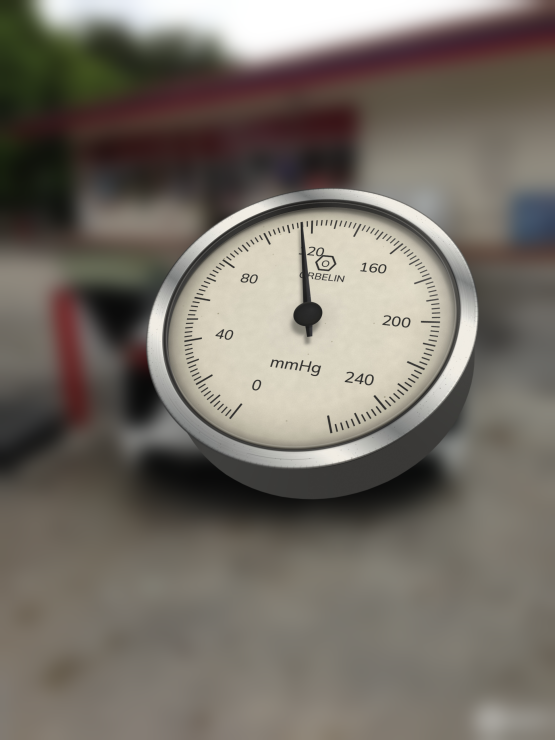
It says 116
